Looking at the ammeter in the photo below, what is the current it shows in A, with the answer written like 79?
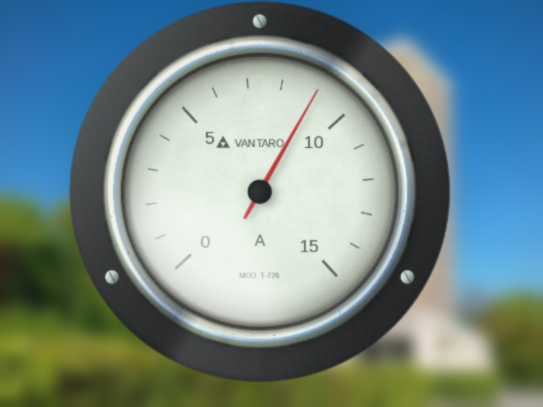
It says 9
